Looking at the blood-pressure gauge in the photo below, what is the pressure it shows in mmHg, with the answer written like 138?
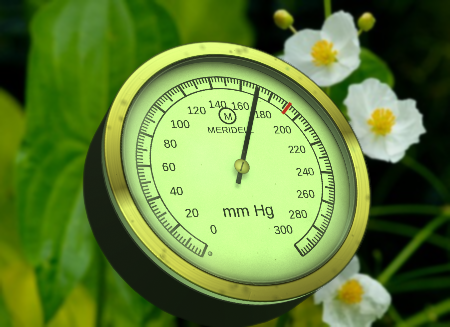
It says 170
